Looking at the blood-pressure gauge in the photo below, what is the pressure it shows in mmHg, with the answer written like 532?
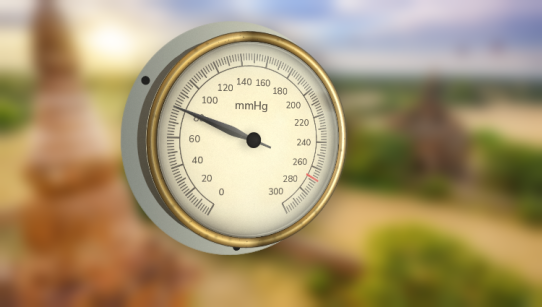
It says 80
